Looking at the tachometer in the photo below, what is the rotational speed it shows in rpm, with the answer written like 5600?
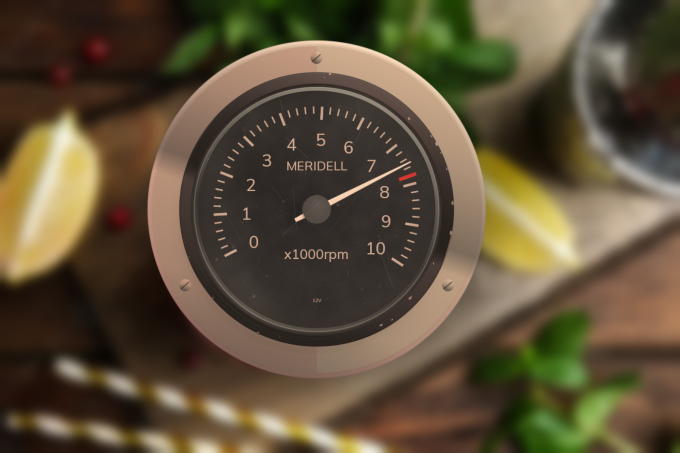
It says 7500
